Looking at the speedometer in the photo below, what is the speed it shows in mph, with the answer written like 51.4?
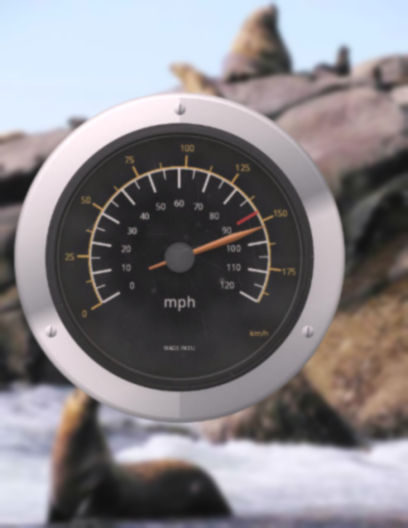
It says 95
